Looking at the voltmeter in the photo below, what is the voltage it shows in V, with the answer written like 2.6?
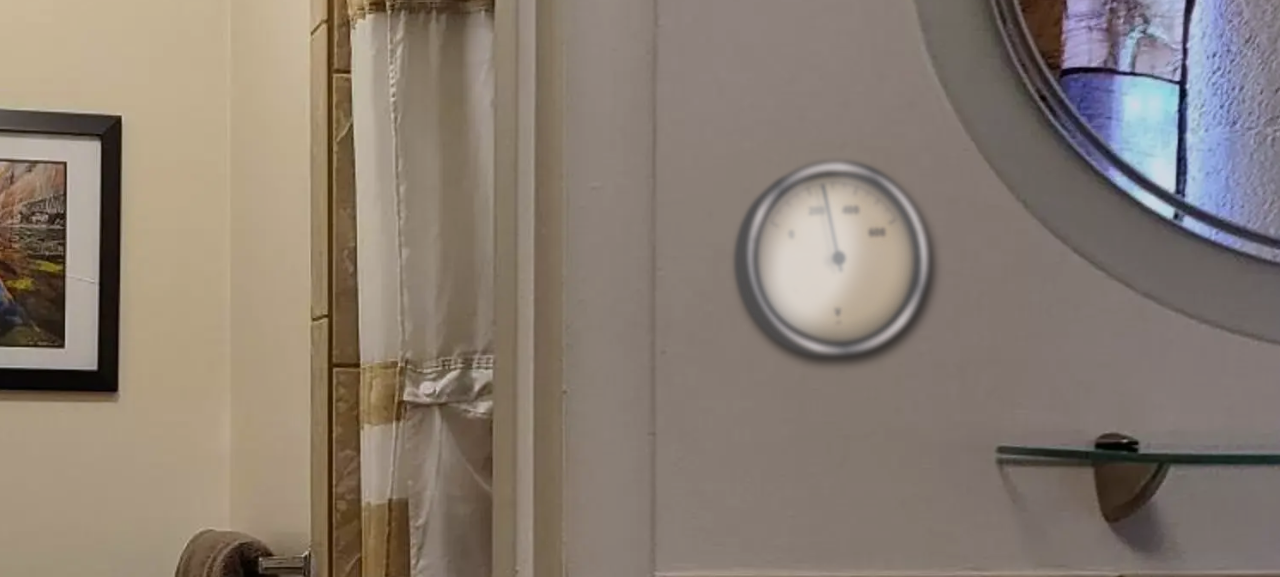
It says 250
